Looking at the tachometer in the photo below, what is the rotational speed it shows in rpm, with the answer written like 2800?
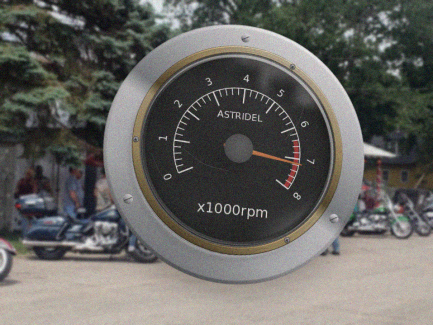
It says 7200
